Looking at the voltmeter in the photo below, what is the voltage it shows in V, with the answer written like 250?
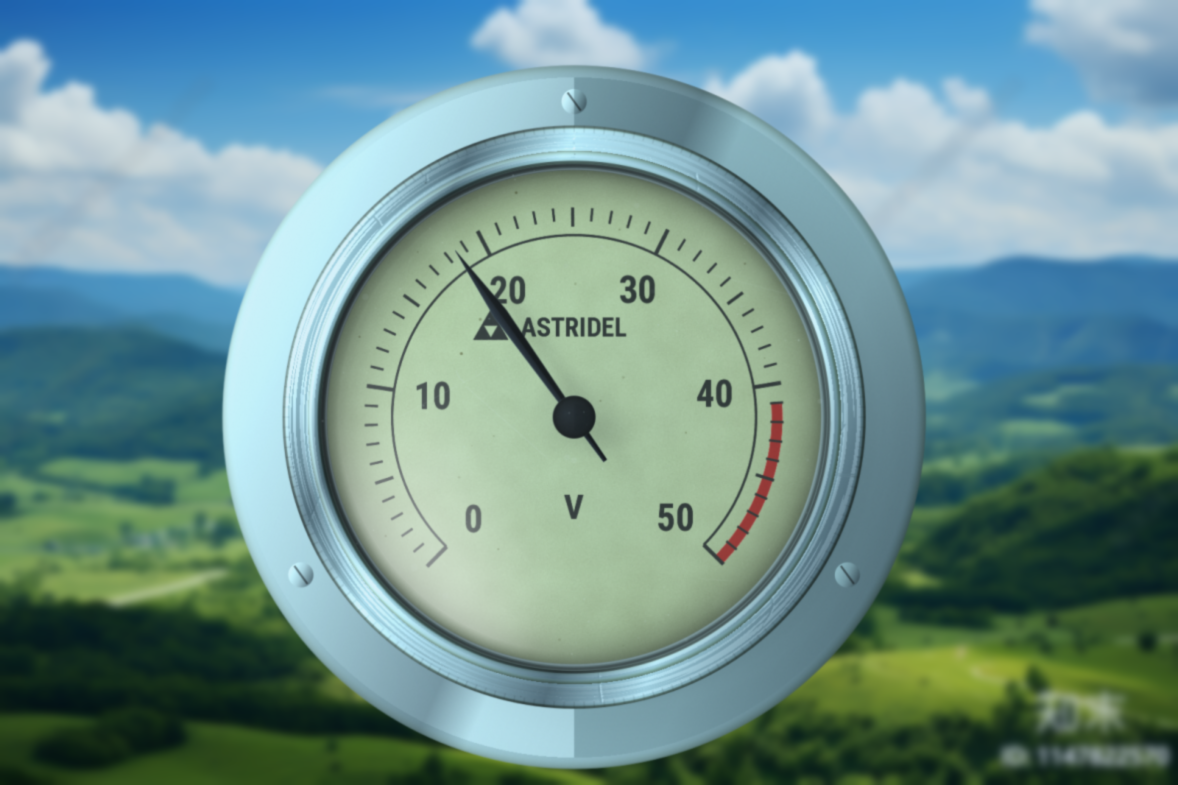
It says 18.5
